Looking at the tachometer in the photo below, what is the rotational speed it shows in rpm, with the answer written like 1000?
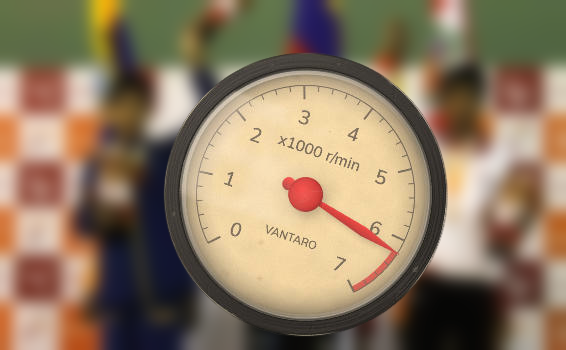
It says 6200
